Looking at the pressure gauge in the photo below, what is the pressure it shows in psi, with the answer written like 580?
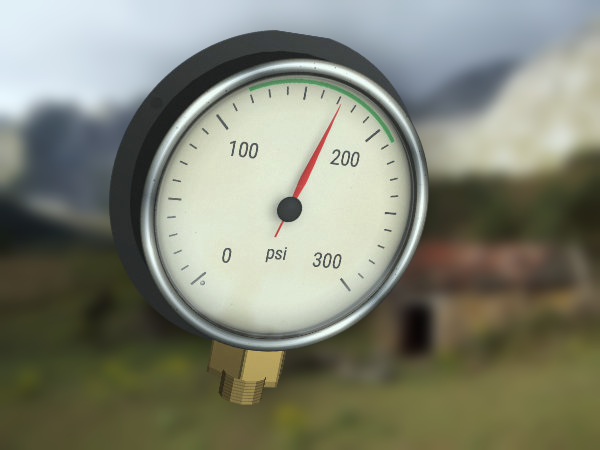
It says 170
